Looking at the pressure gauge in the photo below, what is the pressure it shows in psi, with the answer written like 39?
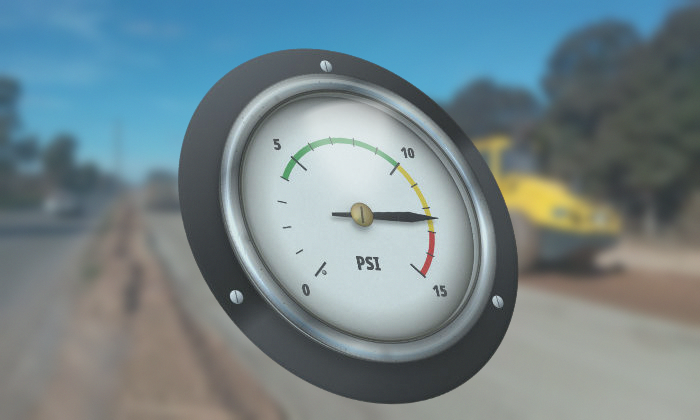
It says 12.5
